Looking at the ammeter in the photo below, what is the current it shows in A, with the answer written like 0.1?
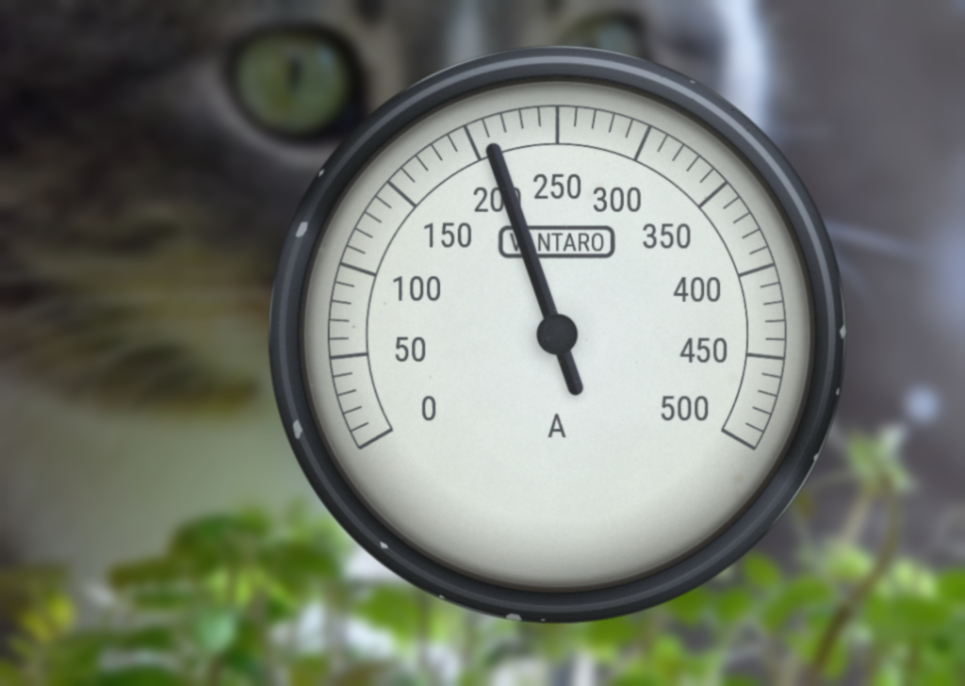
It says 210
